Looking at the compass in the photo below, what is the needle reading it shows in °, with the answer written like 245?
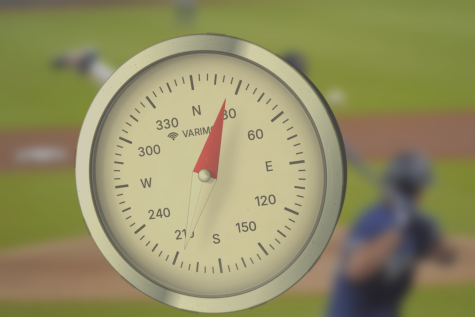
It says 25
